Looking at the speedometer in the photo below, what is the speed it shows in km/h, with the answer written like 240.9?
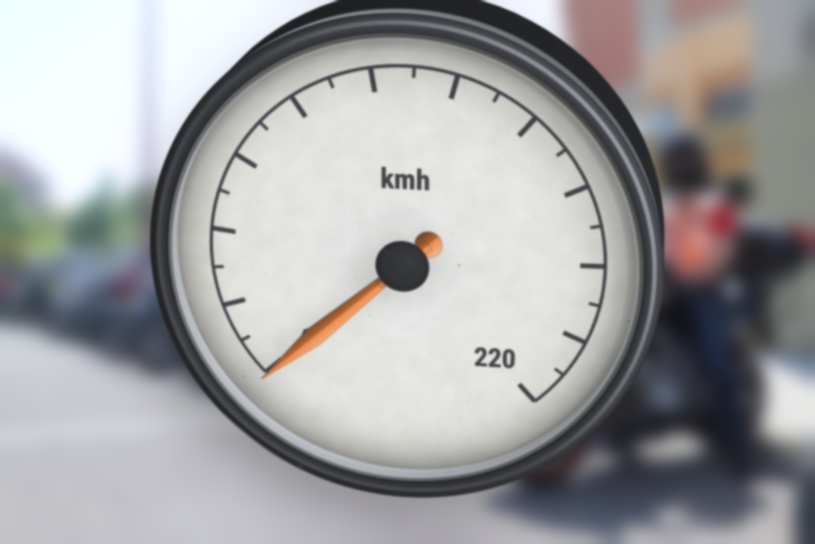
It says 0
